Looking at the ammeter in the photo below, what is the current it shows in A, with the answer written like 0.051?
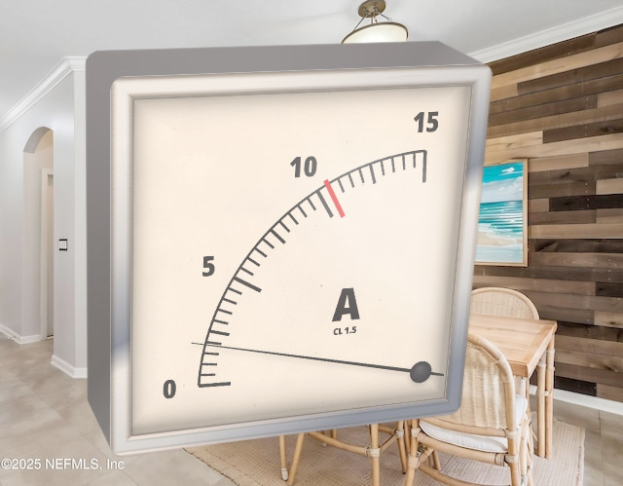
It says 2
